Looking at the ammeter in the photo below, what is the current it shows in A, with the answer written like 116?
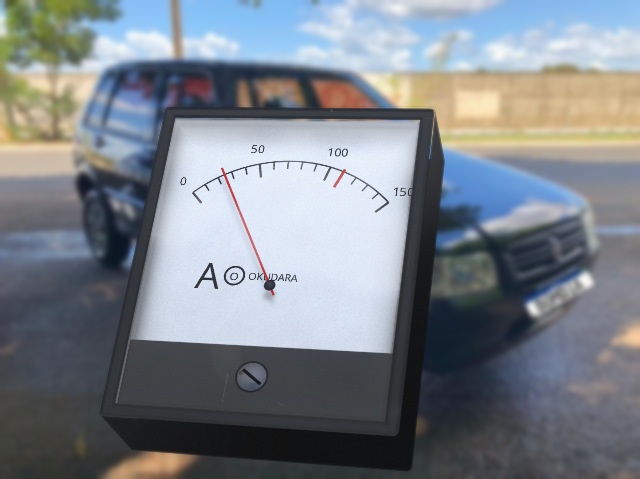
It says 25
